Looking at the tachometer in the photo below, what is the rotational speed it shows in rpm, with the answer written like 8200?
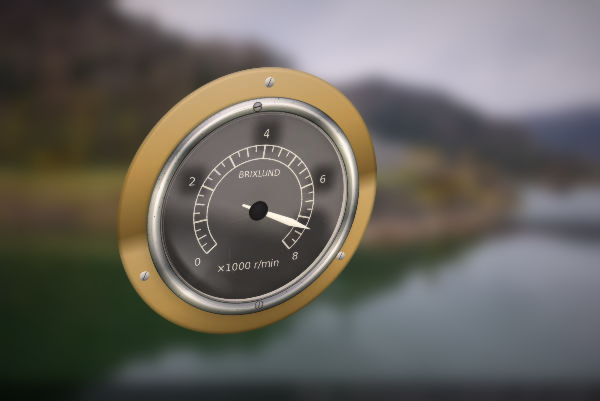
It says 7250
